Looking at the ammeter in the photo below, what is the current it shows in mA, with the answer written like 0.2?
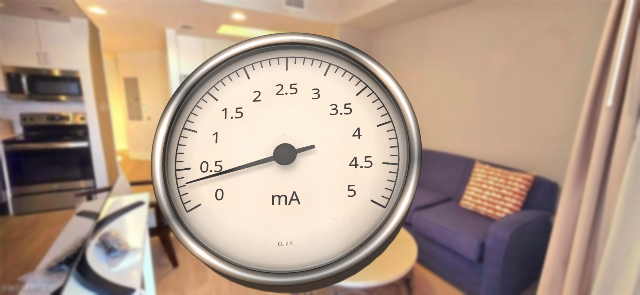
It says 0.3
